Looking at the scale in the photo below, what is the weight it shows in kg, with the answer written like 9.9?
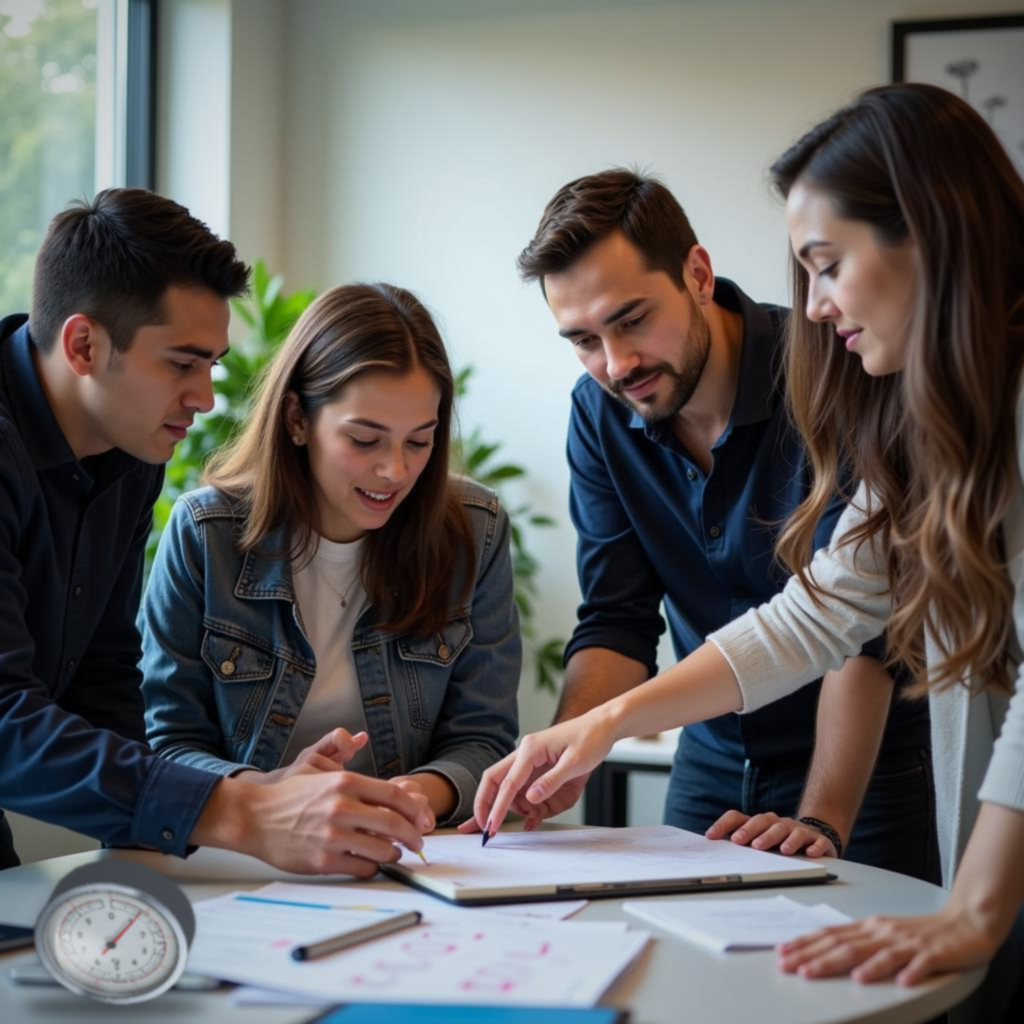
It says 1
